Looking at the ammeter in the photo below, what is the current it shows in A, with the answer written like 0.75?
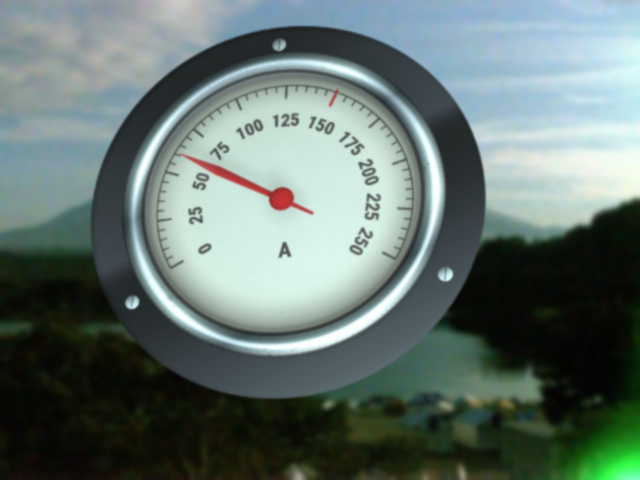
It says 60
